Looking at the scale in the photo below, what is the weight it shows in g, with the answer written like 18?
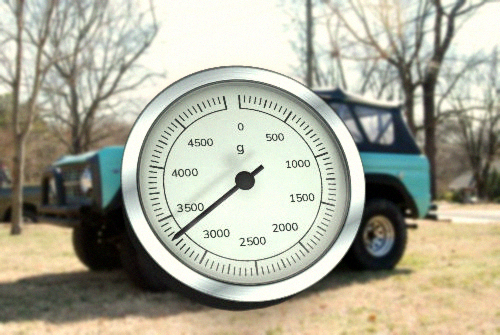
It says 3300
